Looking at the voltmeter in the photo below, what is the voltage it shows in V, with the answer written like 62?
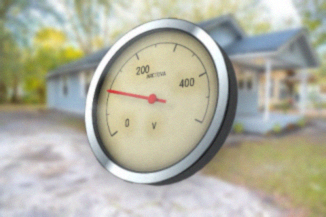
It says 100
